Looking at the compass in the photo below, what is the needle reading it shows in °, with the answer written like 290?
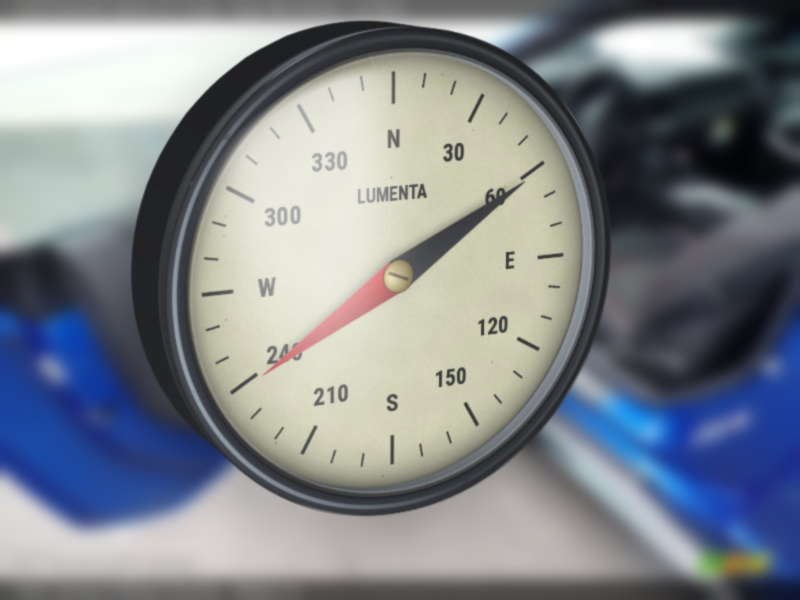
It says 240
